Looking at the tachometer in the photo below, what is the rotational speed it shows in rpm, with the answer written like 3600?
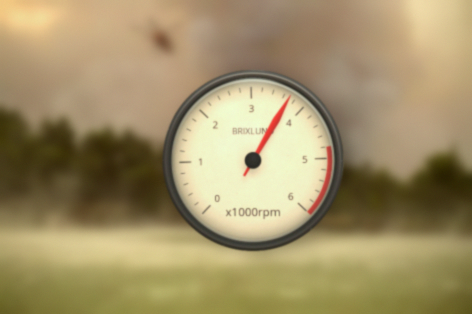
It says 3700
